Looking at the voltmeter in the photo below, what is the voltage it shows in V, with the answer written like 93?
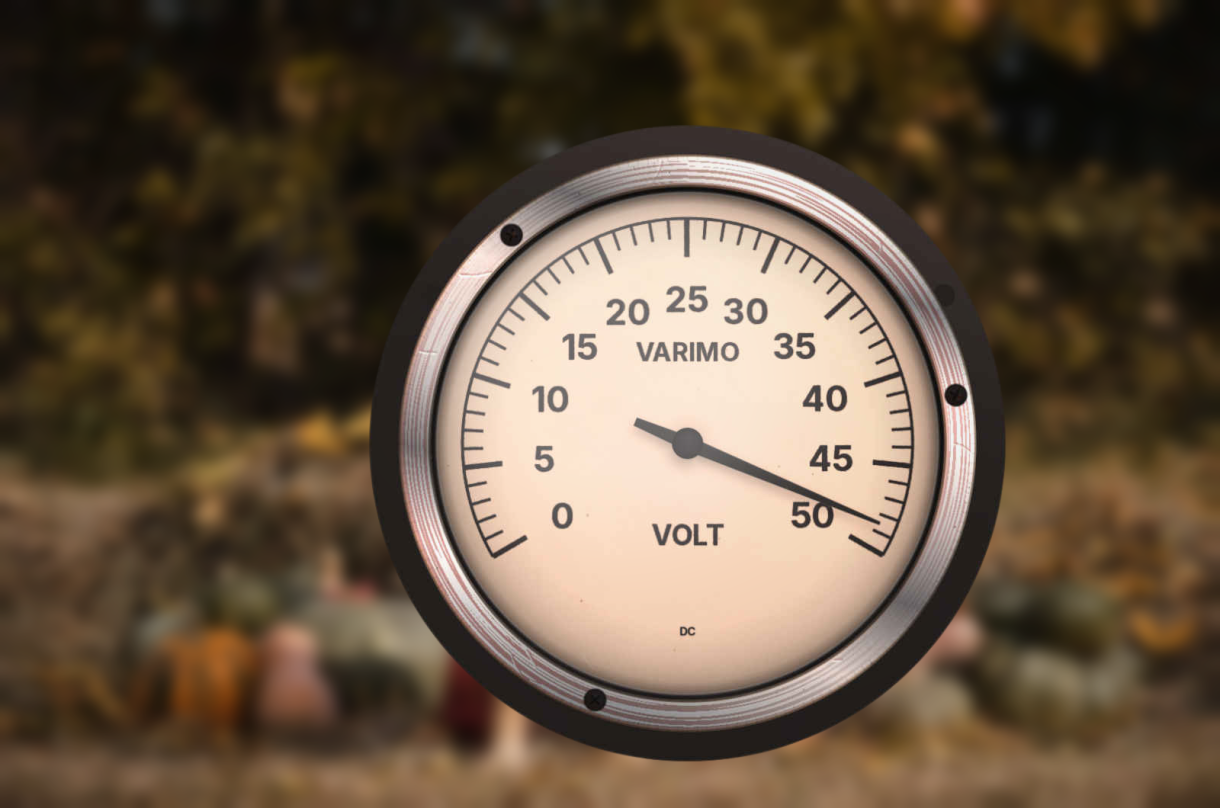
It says 48.5
